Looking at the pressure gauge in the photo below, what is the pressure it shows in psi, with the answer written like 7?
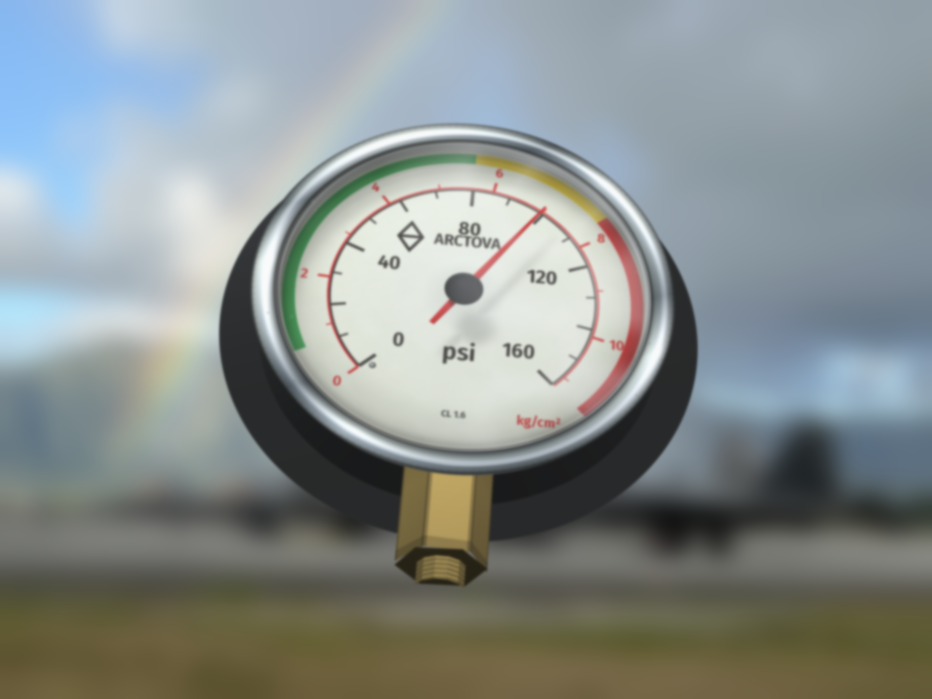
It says 100
